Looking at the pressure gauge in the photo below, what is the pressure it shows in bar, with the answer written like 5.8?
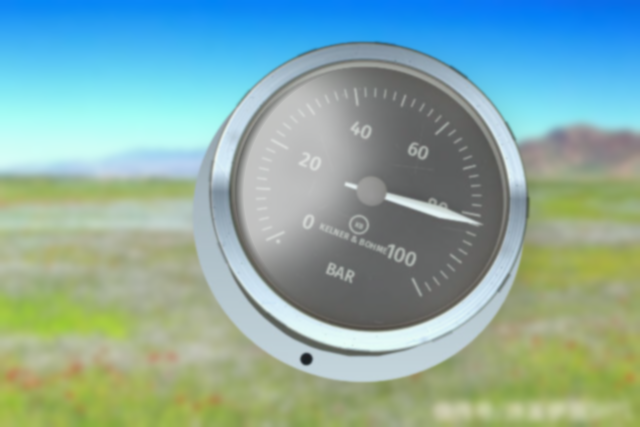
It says 82
